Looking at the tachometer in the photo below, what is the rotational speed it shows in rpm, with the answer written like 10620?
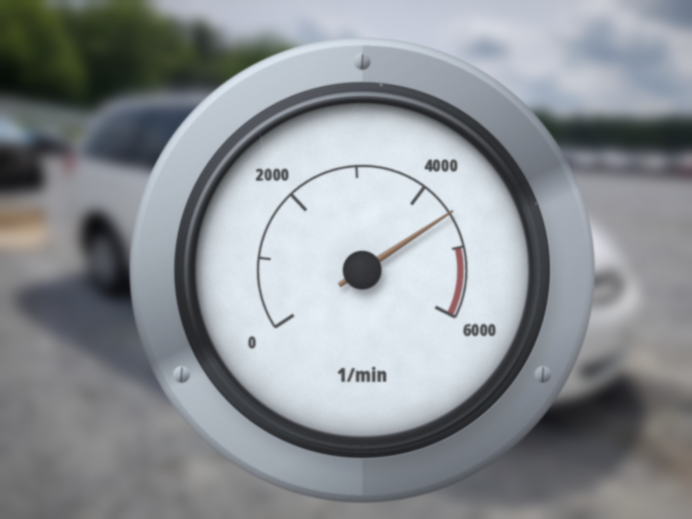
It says 4500
